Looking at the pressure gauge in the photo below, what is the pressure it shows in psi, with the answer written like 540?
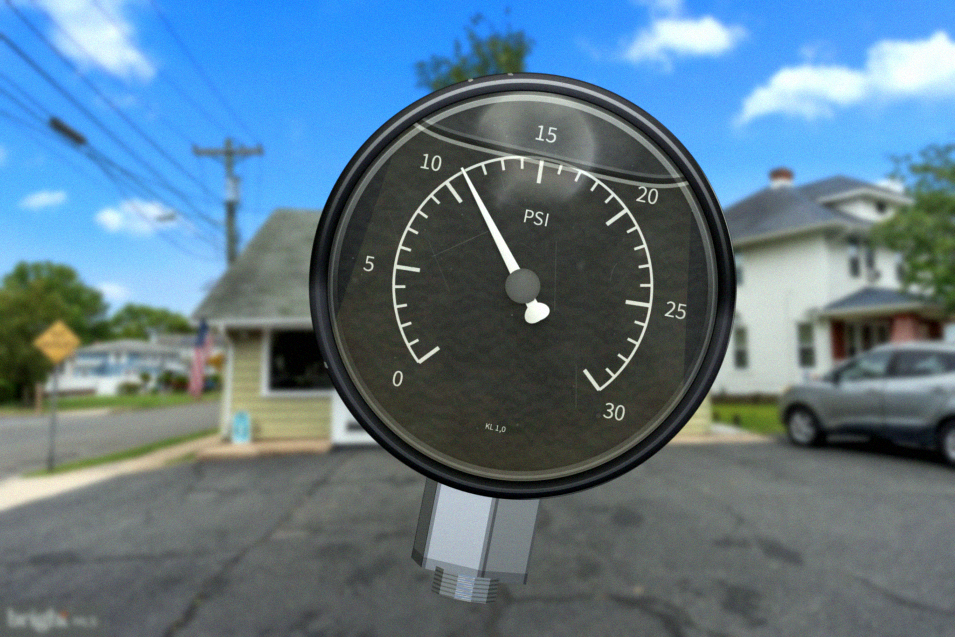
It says 11
